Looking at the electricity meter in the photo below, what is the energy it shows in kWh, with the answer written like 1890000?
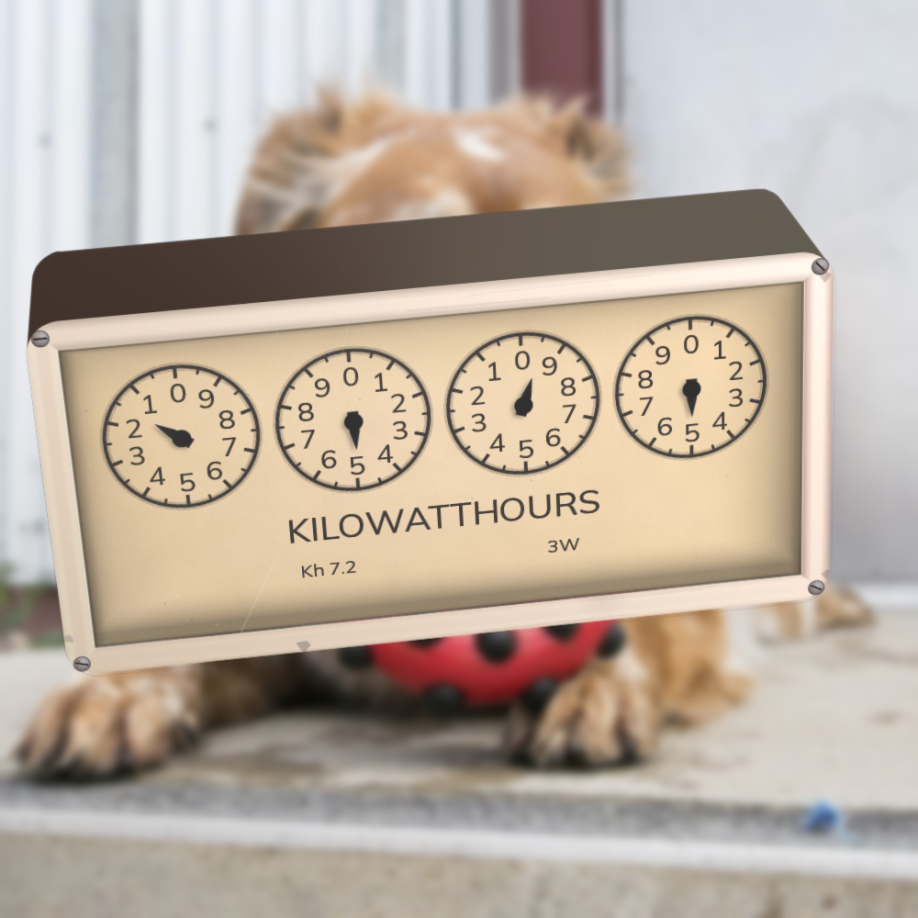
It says 1495
